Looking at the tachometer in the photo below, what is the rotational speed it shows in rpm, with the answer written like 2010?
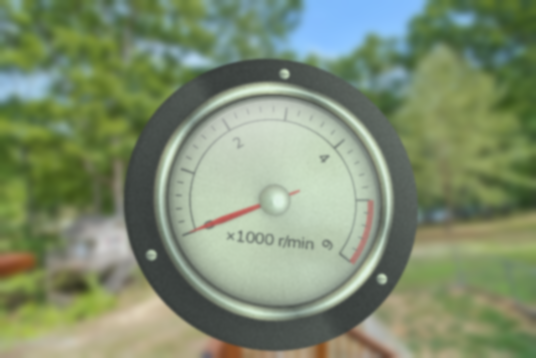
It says 0
